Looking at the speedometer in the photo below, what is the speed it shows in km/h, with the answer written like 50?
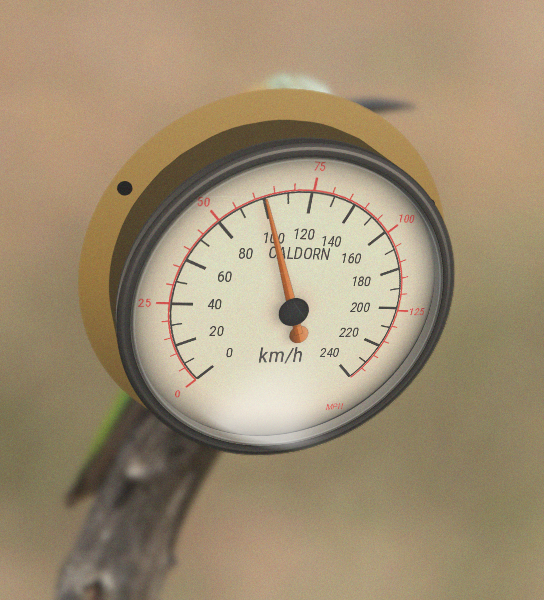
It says 100
